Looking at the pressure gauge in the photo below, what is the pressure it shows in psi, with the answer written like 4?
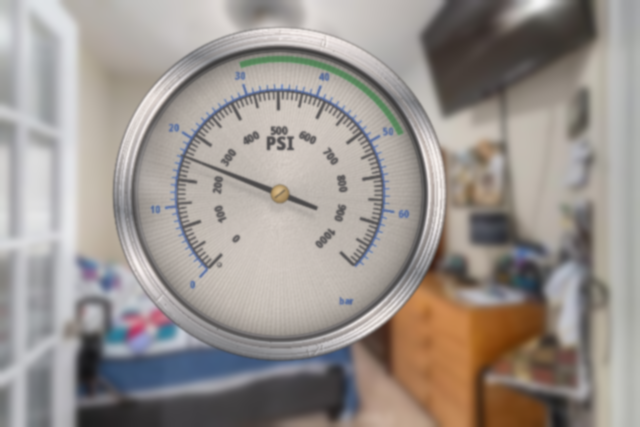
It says 250
